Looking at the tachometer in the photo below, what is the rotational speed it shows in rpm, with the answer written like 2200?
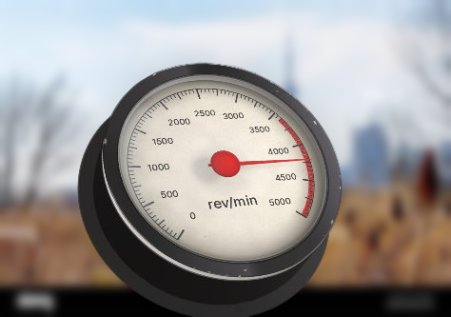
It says 4250
